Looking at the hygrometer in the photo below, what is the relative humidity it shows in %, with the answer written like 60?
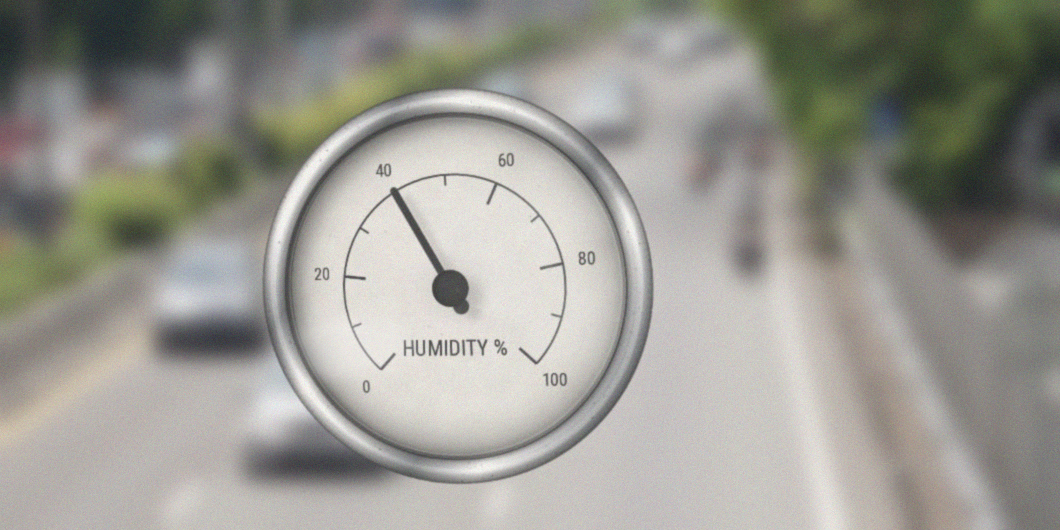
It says 40
